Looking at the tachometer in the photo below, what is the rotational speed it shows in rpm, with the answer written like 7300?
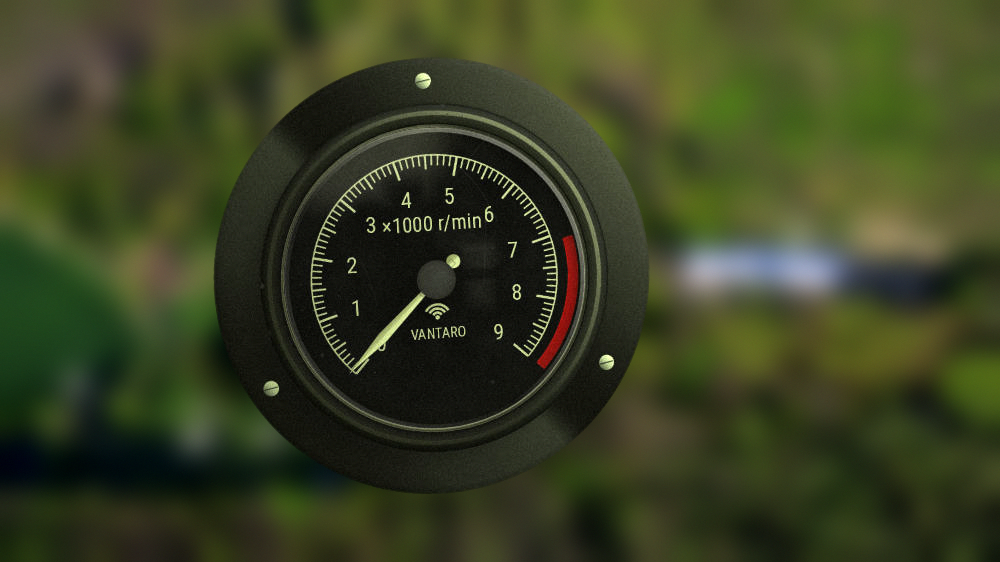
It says 100
